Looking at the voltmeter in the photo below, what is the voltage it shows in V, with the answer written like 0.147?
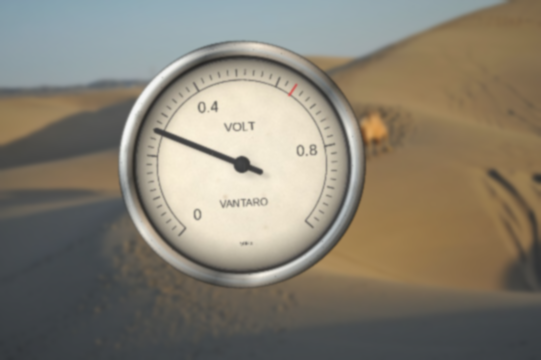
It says 0.26
